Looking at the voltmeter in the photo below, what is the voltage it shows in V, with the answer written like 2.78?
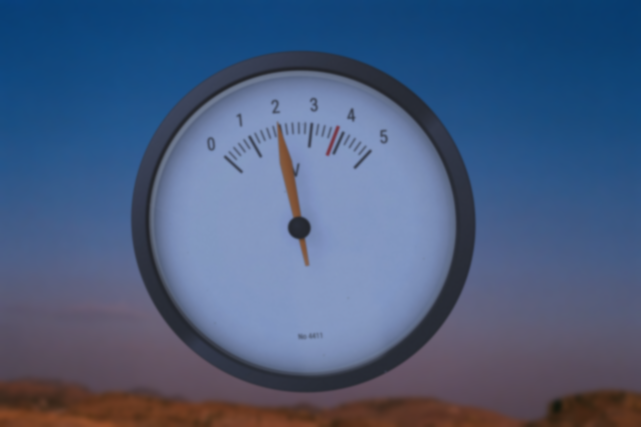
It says 2
